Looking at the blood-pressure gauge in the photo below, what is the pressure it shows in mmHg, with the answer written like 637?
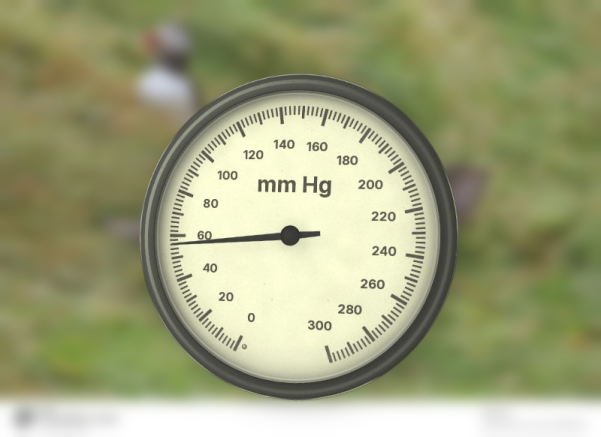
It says 56
